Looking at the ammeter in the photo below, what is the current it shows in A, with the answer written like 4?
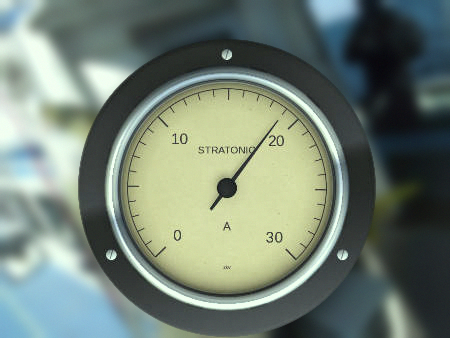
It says 19
